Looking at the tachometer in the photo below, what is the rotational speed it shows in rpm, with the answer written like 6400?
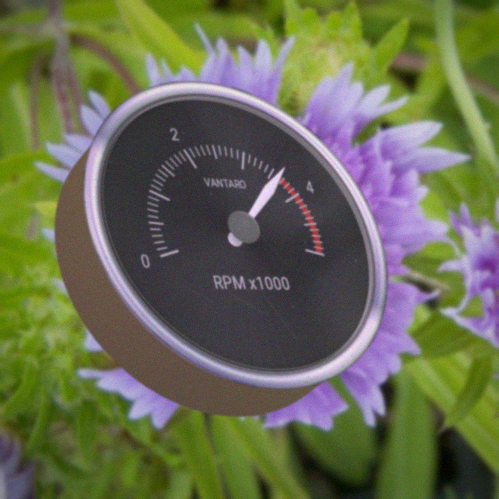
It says 3600
